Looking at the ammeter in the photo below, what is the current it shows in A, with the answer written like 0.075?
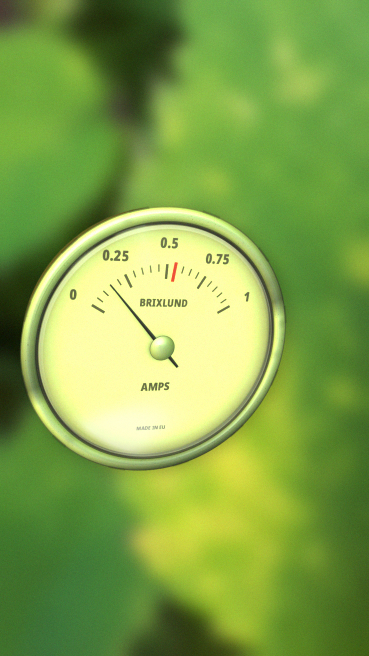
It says 0.15
